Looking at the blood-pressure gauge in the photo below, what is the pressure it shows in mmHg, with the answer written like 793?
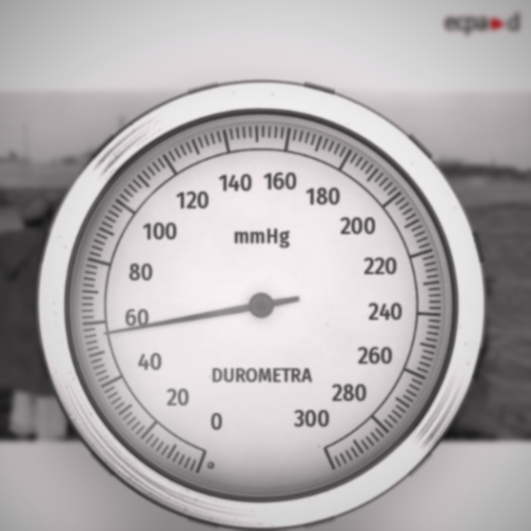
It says 56
